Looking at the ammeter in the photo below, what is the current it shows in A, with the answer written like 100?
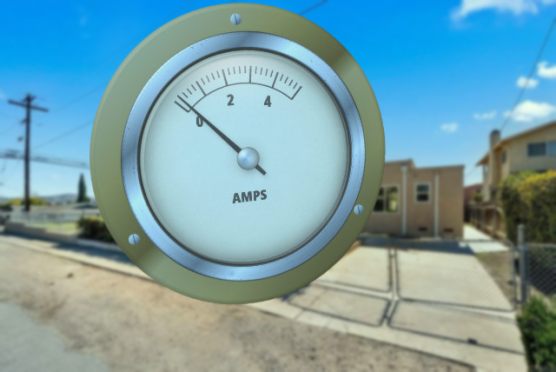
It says 0.2
